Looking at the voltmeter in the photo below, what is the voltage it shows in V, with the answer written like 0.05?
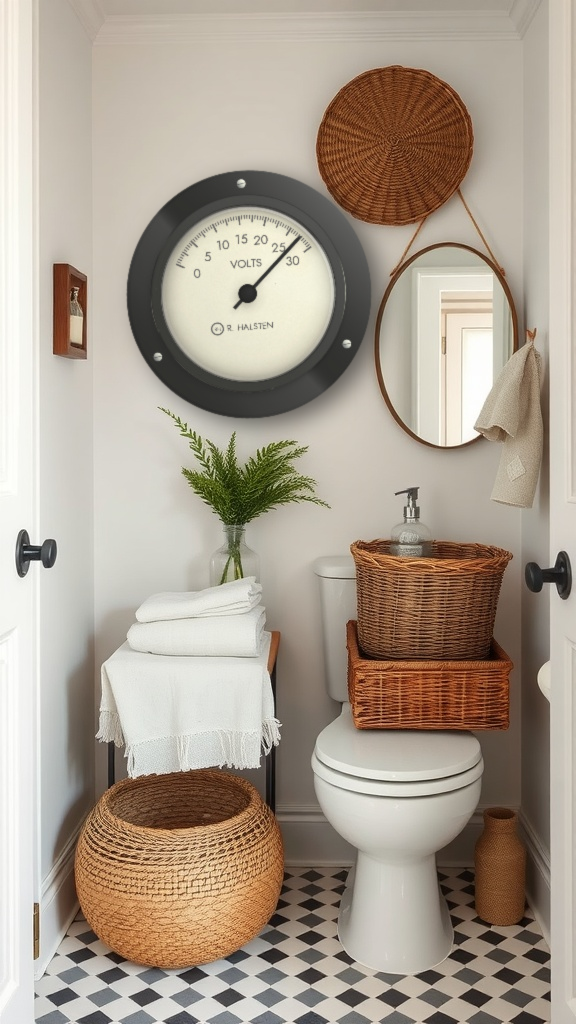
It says 27.5
